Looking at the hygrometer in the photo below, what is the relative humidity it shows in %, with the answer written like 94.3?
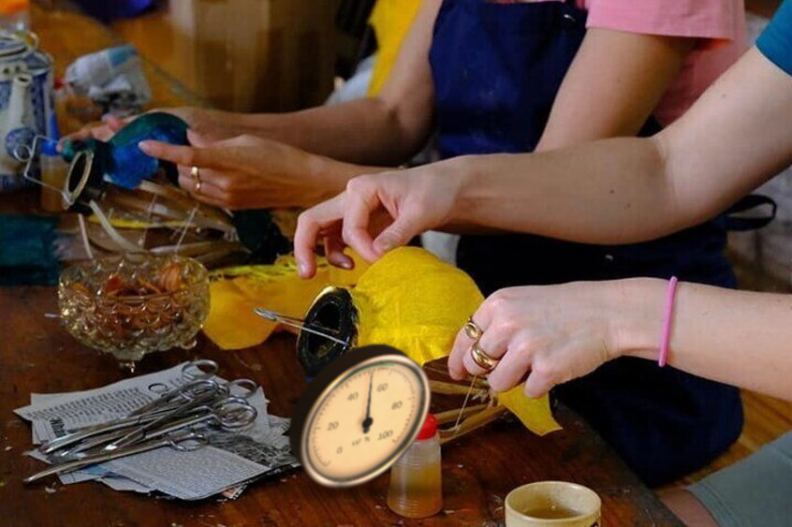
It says 50
